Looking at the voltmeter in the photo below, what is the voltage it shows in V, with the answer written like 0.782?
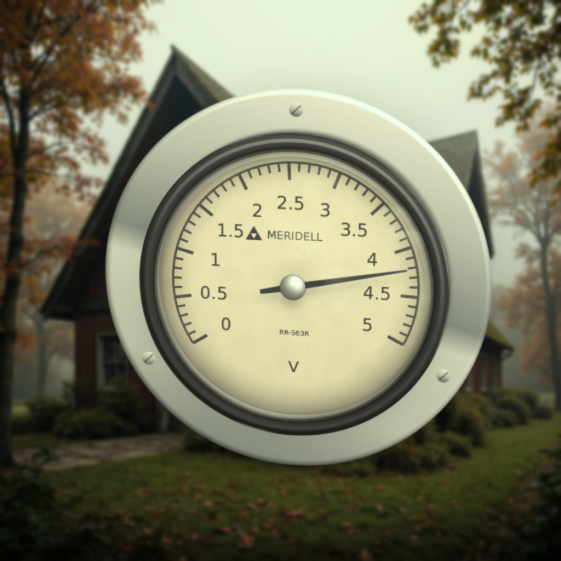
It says 4.2
